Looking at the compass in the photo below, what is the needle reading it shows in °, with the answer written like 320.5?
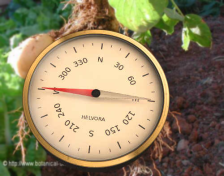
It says 270
